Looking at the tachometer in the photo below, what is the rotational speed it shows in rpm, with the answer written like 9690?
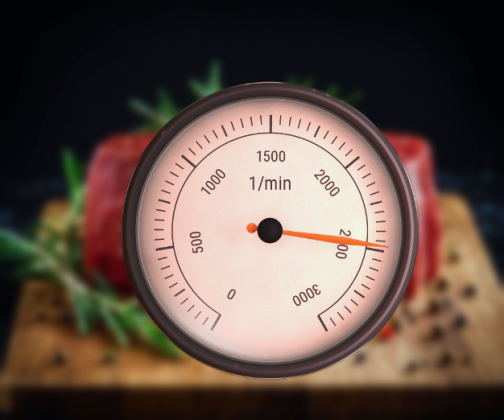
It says 2475
